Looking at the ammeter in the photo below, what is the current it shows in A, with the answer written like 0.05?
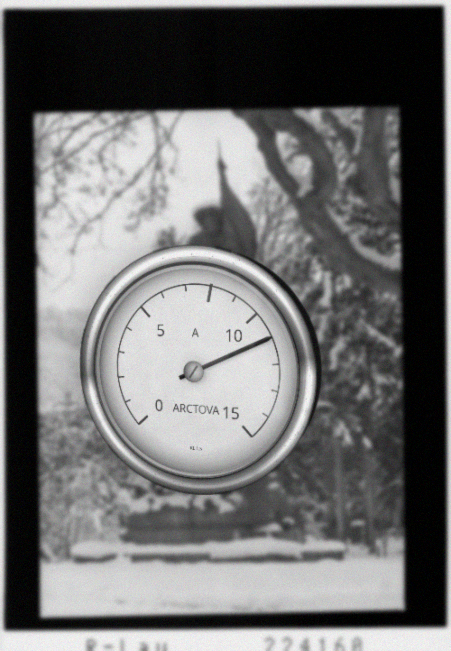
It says 11
